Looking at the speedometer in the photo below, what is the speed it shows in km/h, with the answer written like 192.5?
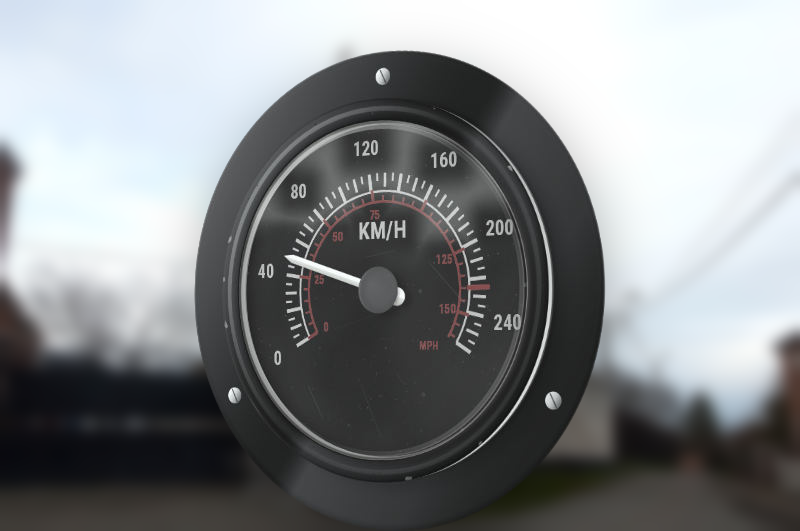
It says 50
